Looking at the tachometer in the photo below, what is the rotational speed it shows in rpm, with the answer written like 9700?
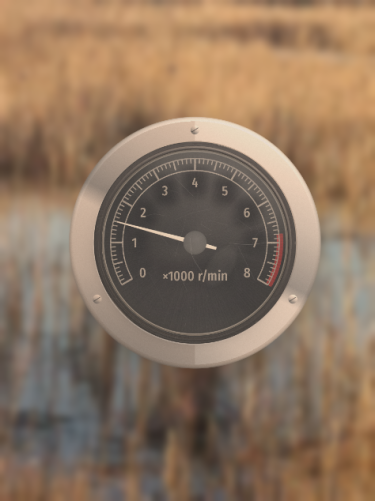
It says 1500
